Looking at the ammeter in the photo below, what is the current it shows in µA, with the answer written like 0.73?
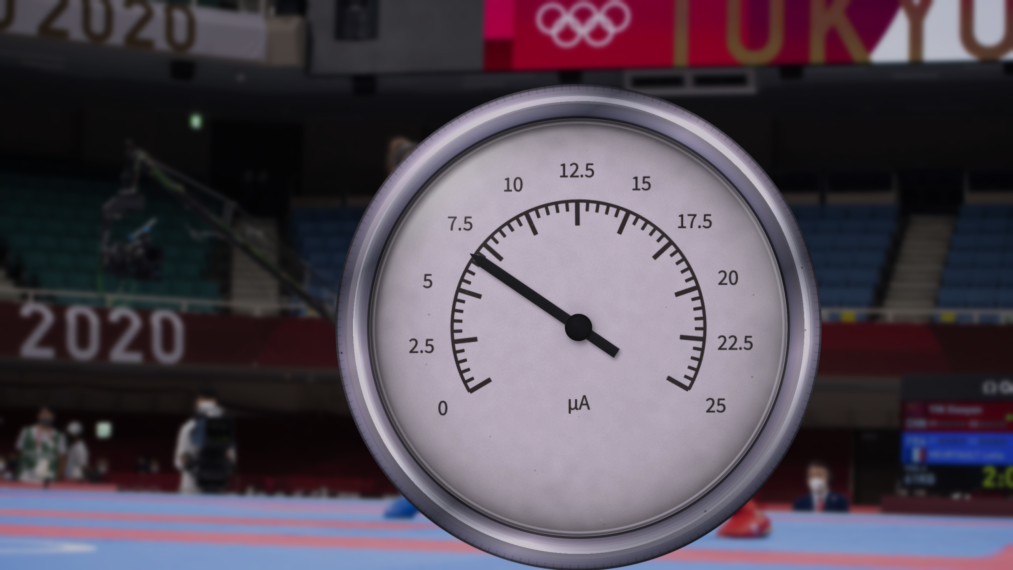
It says 6.75
